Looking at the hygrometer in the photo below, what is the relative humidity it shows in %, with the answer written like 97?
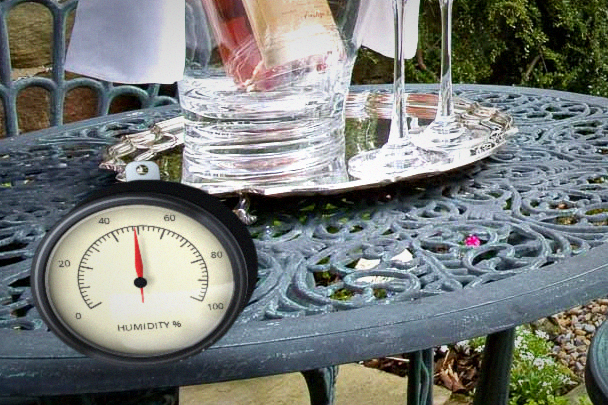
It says 50
